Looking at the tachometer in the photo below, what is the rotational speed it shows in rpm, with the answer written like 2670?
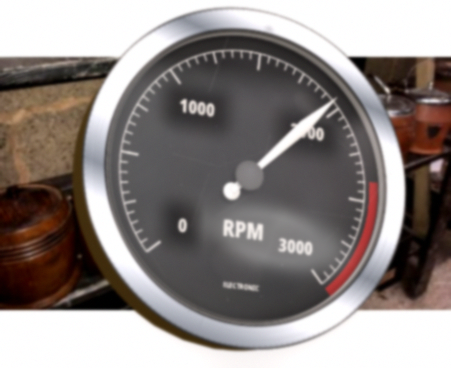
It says 1950
